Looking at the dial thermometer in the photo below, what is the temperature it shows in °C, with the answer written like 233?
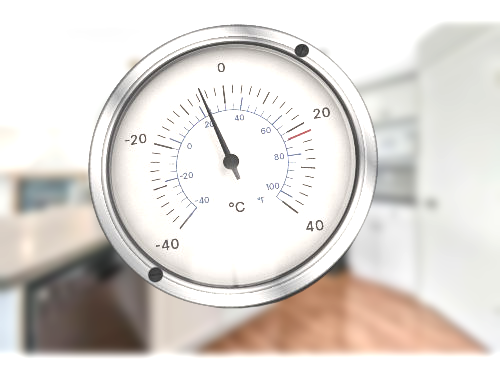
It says -5
